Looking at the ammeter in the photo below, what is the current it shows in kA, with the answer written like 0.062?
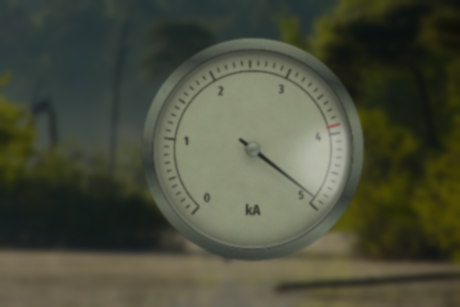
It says 4.9
